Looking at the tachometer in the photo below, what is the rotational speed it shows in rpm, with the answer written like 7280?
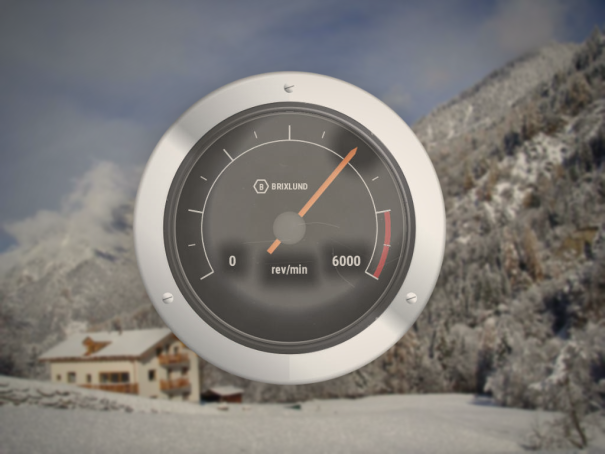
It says 4000
